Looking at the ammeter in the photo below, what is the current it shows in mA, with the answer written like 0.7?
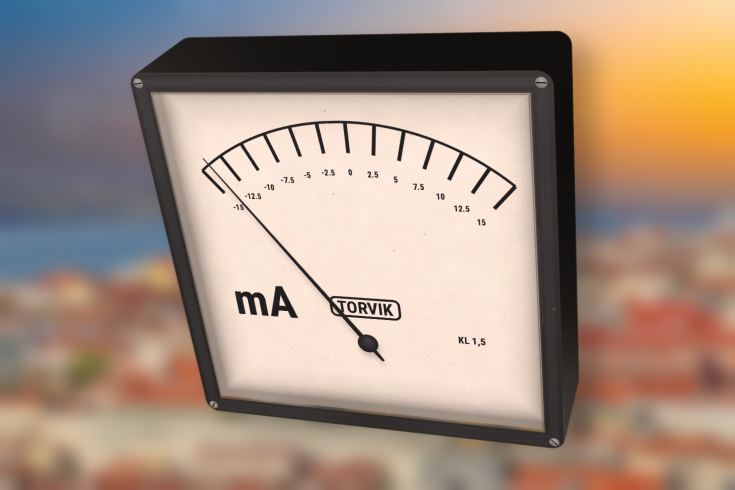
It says -13.75
